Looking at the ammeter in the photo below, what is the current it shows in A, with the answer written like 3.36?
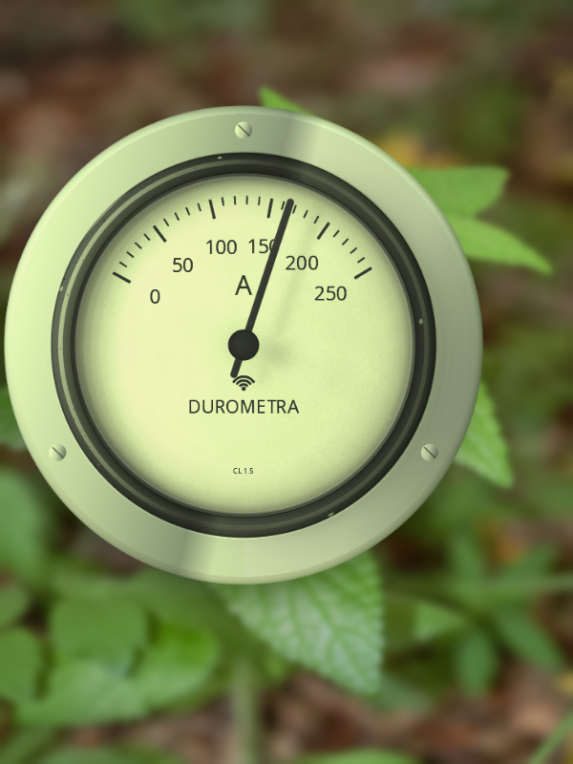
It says 165
